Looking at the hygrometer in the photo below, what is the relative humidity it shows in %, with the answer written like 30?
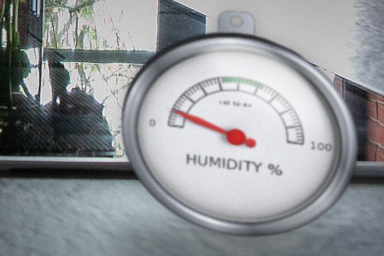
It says 10
